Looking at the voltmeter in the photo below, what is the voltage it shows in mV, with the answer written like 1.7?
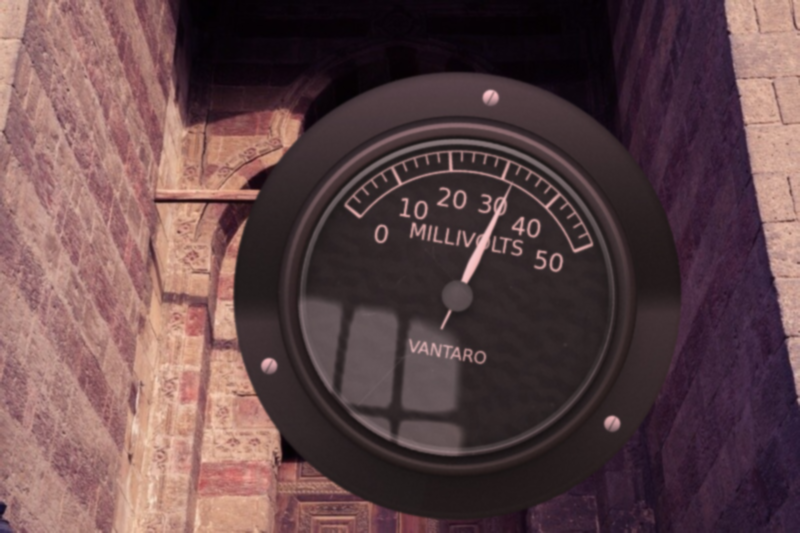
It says 32
